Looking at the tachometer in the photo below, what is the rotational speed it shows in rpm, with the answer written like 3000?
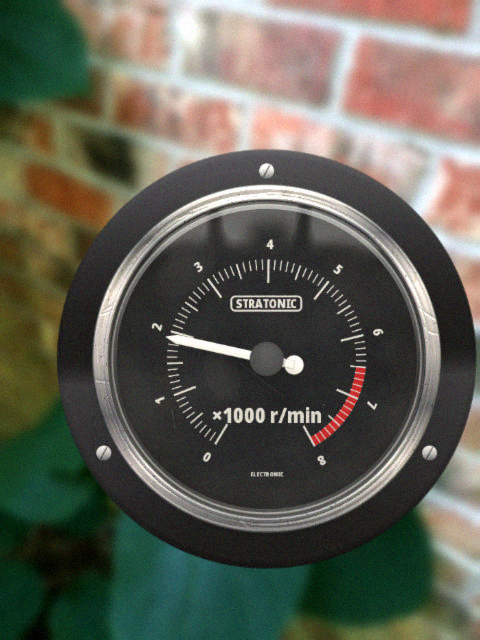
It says 1900
